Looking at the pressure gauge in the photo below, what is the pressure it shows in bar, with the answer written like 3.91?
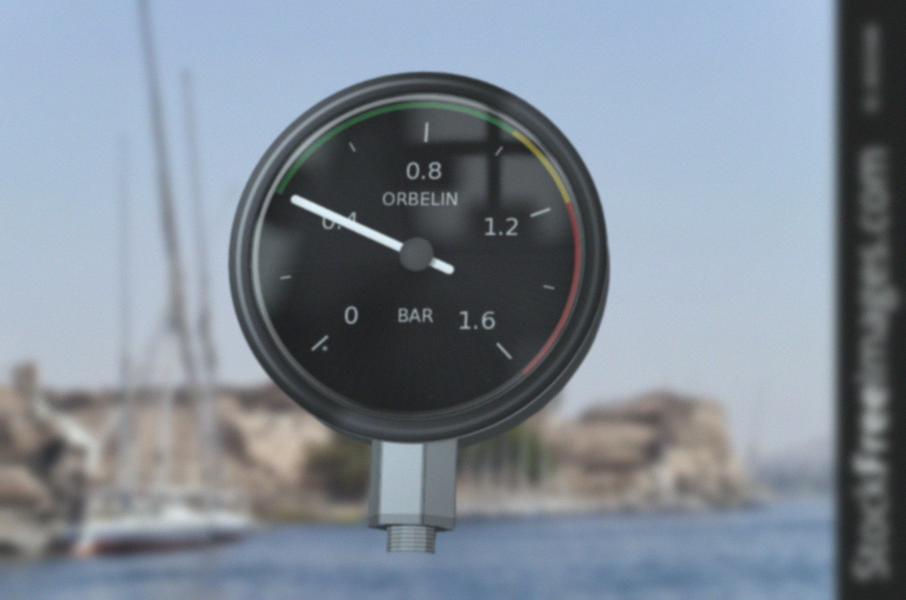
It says 0.4
